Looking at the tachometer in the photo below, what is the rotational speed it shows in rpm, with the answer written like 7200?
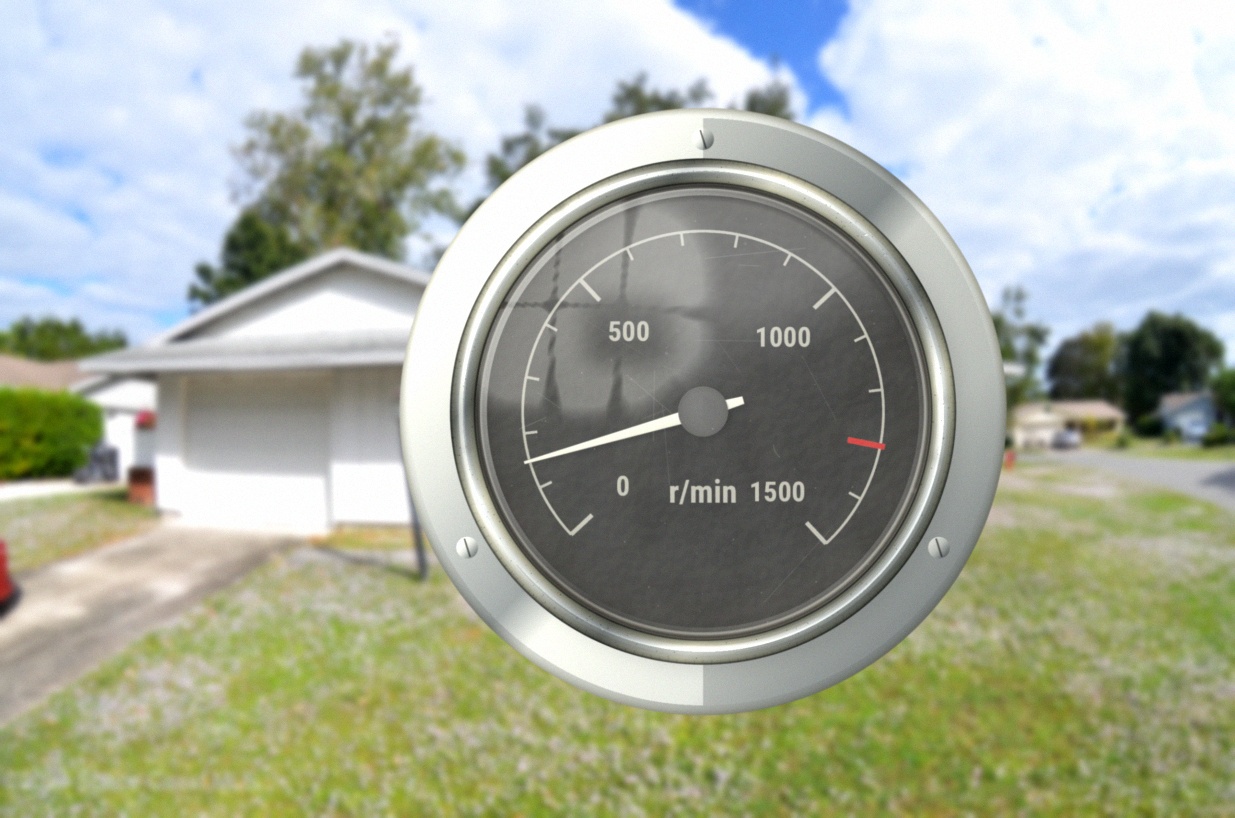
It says 150
